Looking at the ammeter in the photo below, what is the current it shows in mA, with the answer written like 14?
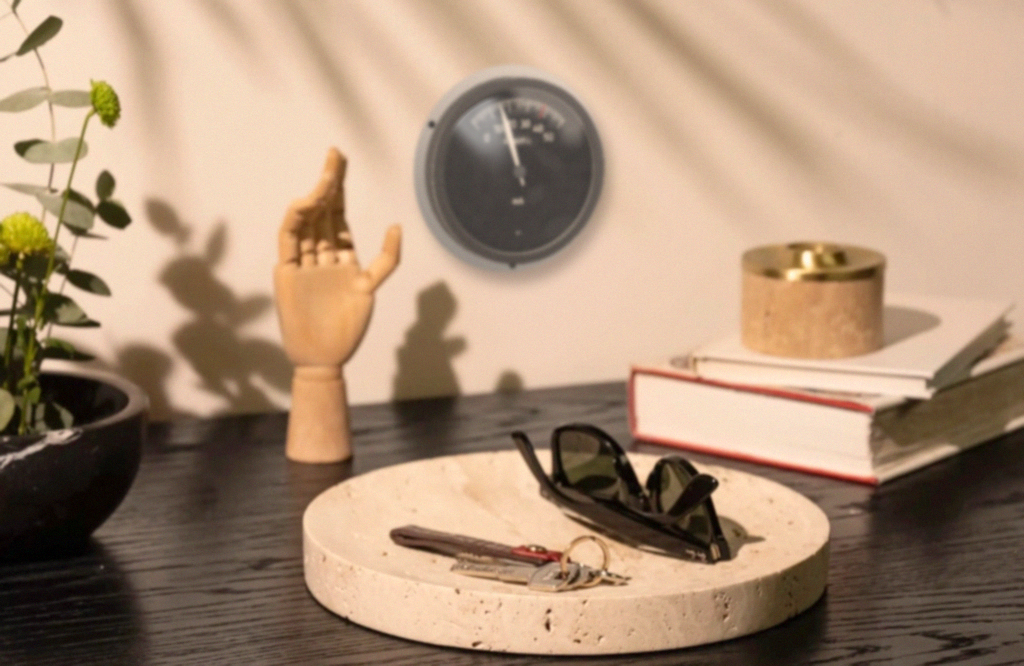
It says 15
